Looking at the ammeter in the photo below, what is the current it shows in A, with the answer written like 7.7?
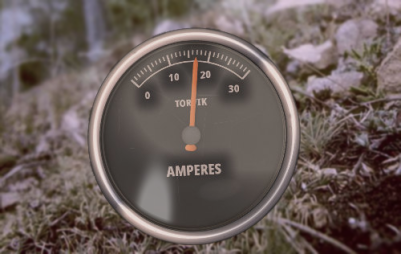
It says 17
